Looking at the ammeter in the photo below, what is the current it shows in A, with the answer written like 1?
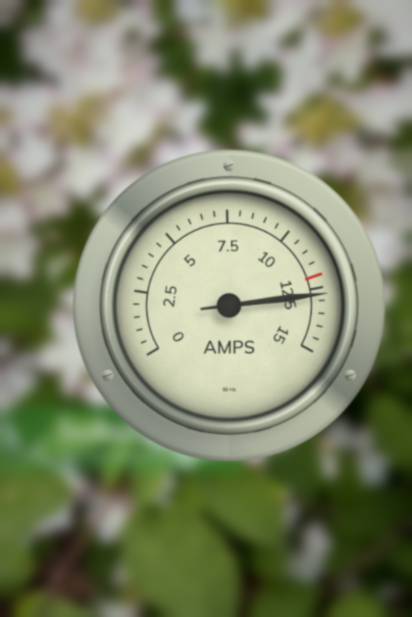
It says 12.75
